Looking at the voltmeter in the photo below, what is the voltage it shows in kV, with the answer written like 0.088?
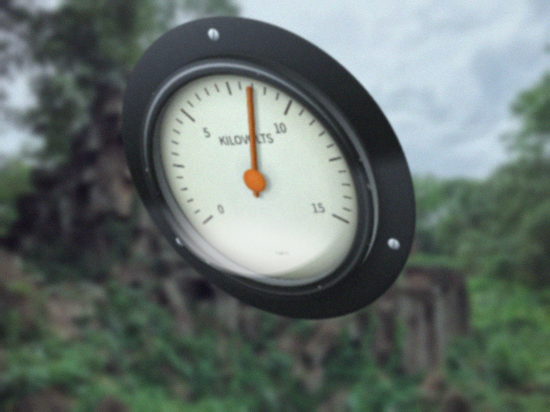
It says 8.5
